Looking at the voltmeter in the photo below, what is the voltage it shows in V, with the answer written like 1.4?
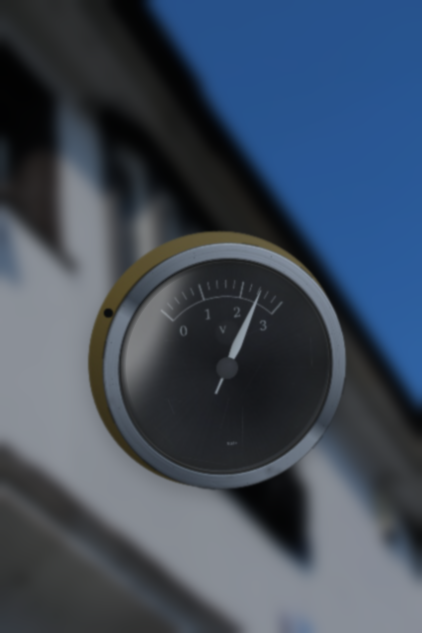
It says 2.4
